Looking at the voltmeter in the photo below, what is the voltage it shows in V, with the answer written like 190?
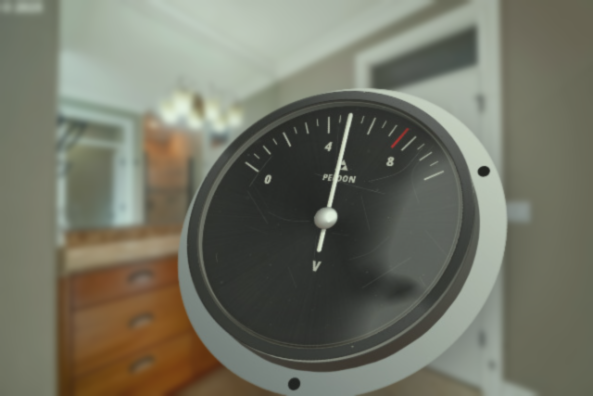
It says 5
